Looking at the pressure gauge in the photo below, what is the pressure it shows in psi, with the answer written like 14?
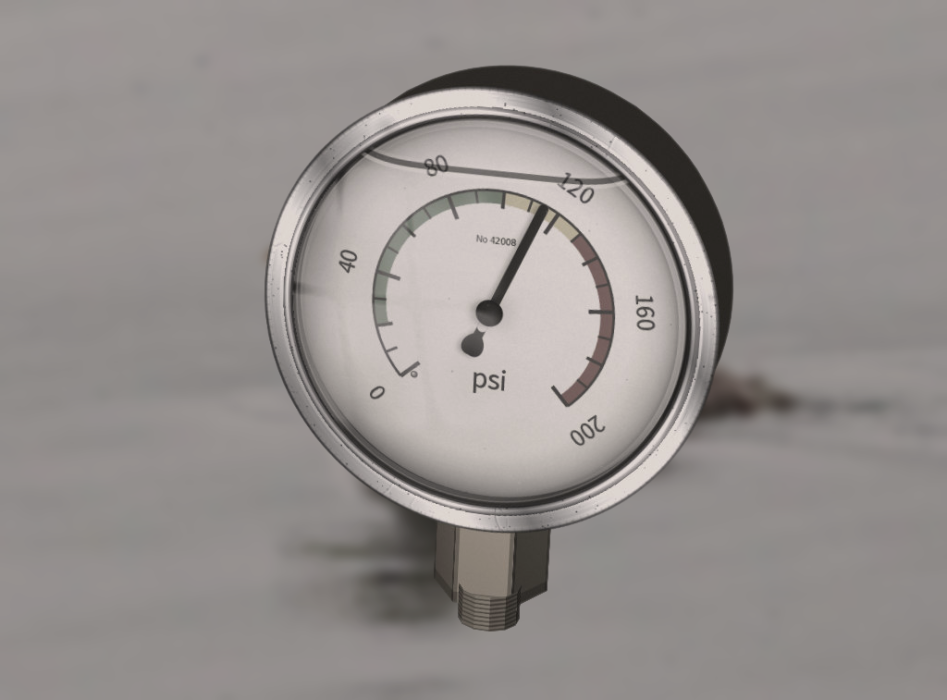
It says 115
